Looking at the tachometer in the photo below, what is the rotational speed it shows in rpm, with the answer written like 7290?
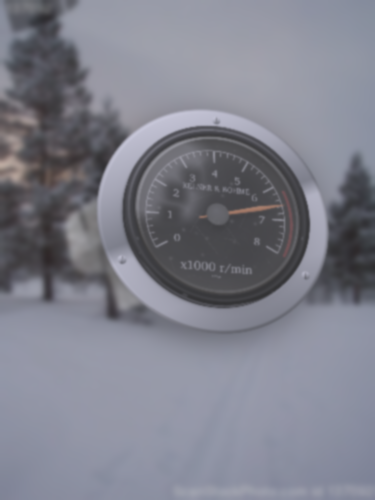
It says 6600
